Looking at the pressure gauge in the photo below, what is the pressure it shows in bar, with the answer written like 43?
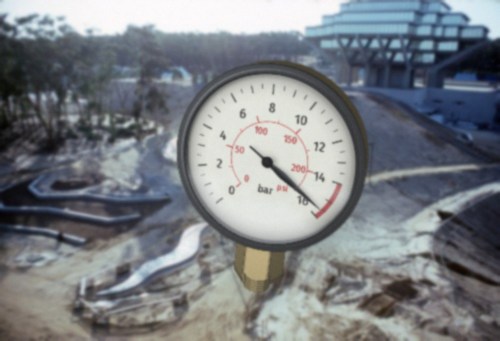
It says 15.5
